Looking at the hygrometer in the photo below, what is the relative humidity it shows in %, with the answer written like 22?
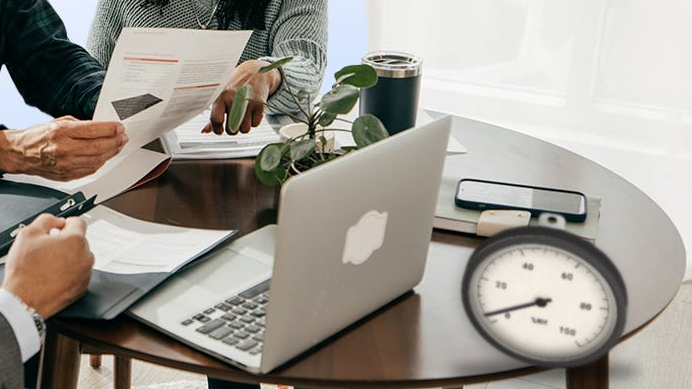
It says 4
